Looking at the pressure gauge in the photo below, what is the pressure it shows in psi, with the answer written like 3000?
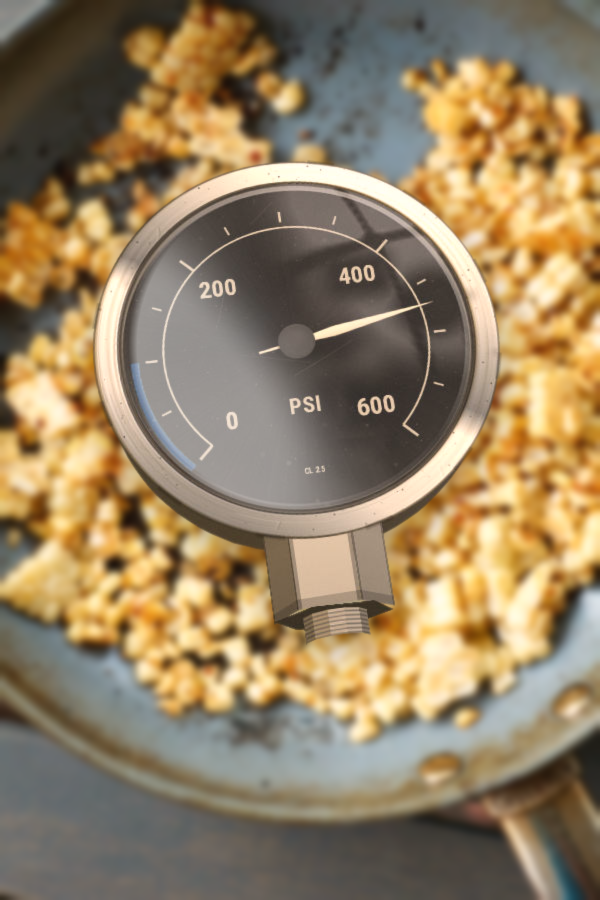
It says 475
